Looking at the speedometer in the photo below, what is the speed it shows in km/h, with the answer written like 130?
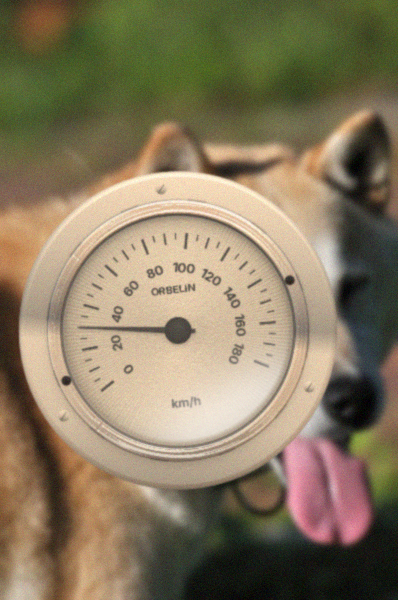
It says 30
